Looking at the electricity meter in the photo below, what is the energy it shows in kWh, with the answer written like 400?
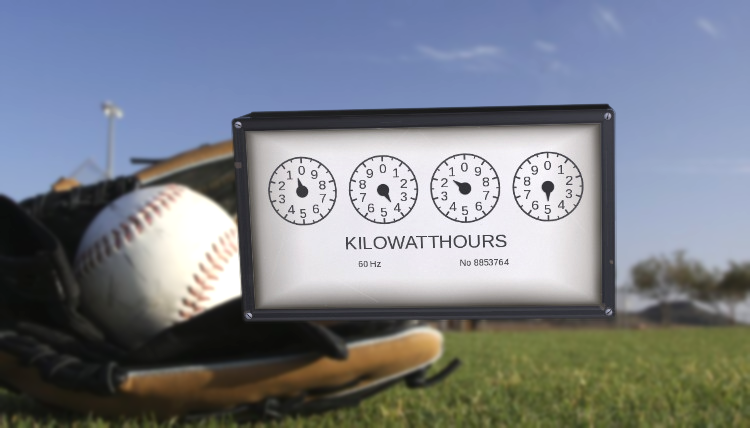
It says 415
